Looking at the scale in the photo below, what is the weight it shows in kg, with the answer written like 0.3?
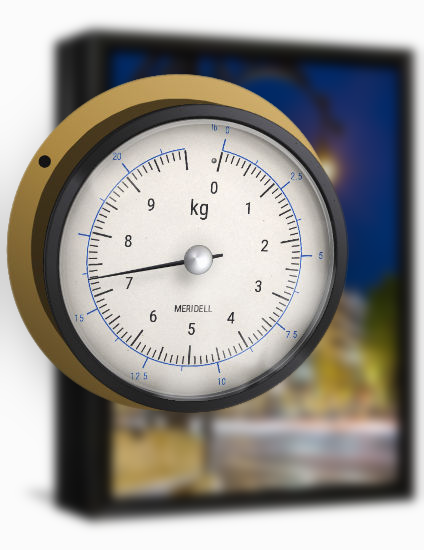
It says 7.3
